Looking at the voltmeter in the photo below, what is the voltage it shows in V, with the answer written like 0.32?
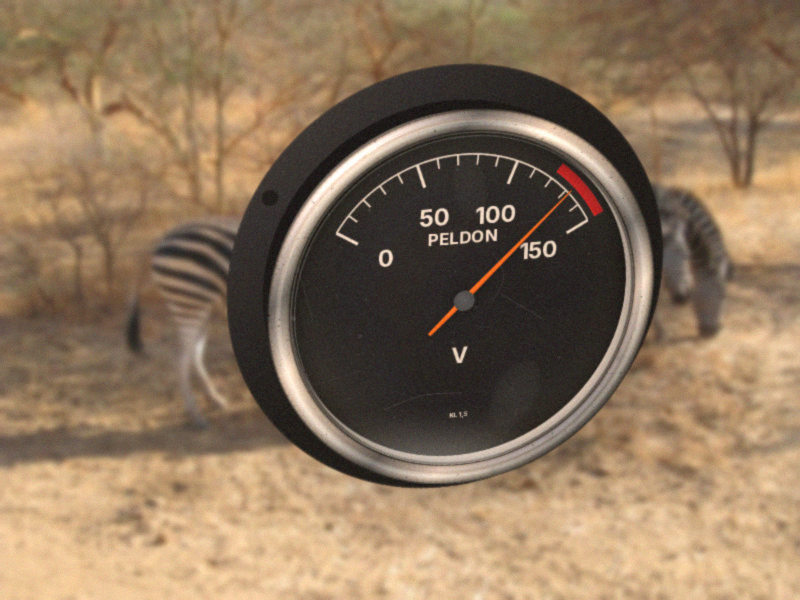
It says 130
